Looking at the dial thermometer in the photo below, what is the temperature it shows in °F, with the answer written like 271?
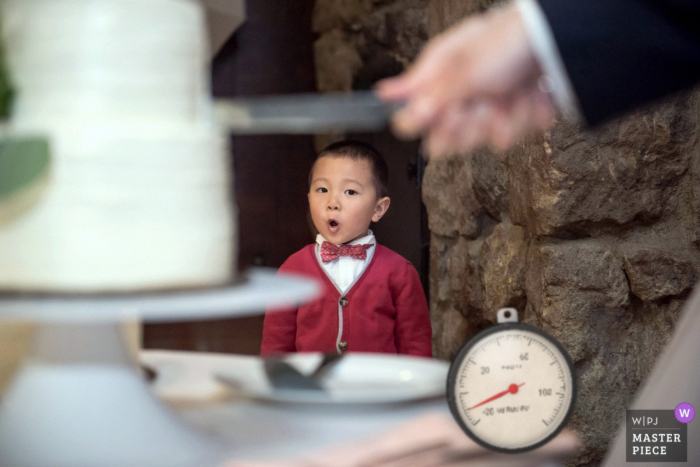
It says -10
